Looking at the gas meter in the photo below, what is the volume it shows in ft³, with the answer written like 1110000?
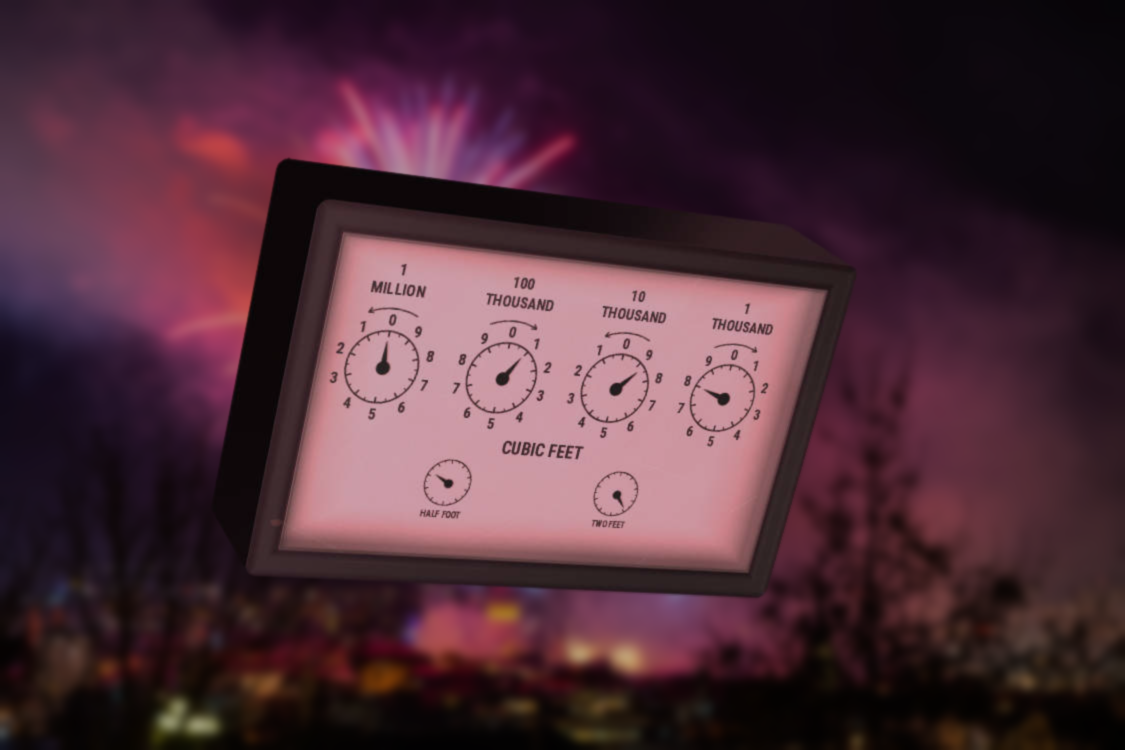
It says 8800
